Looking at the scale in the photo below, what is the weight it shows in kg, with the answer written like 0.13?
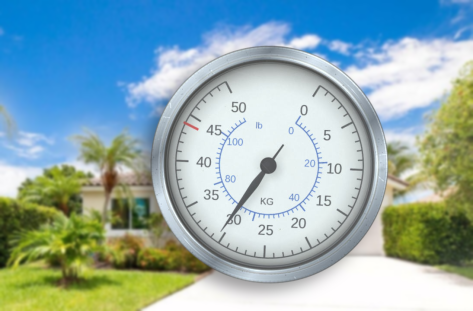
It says 30.5
